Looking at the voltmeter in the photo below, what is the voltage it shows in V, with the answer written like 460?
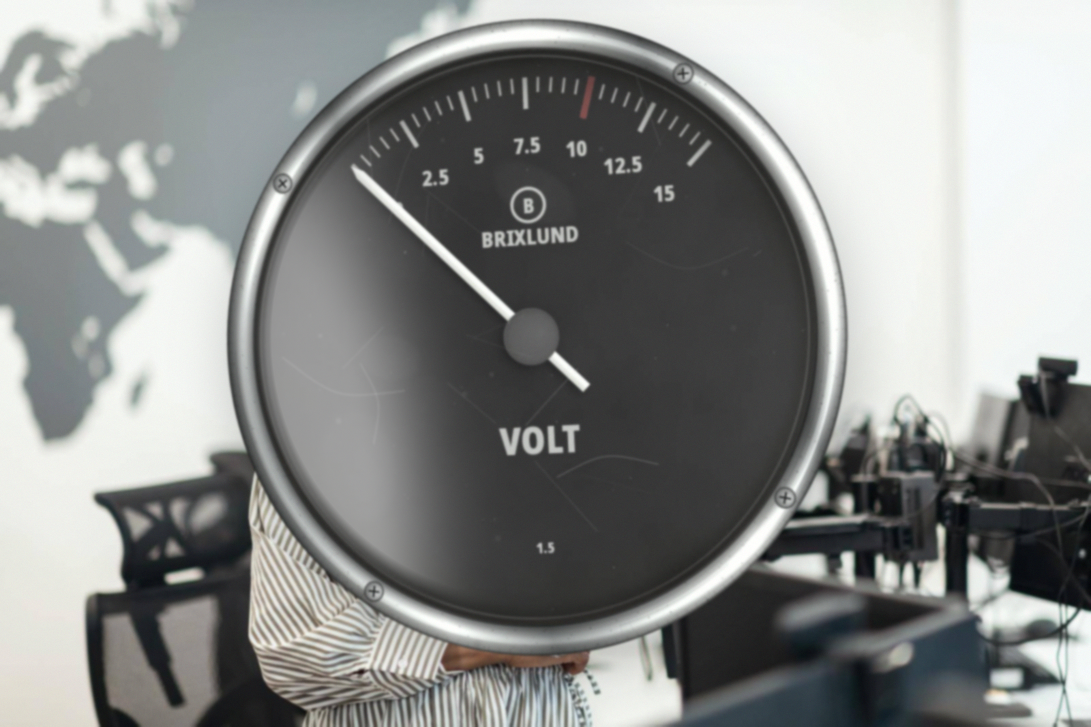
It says 0
